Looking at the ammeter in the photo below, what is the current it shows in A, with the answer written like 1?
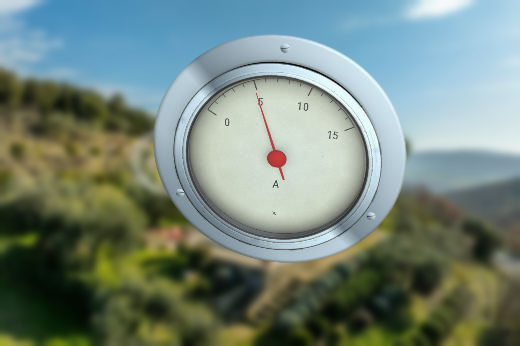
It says 5
